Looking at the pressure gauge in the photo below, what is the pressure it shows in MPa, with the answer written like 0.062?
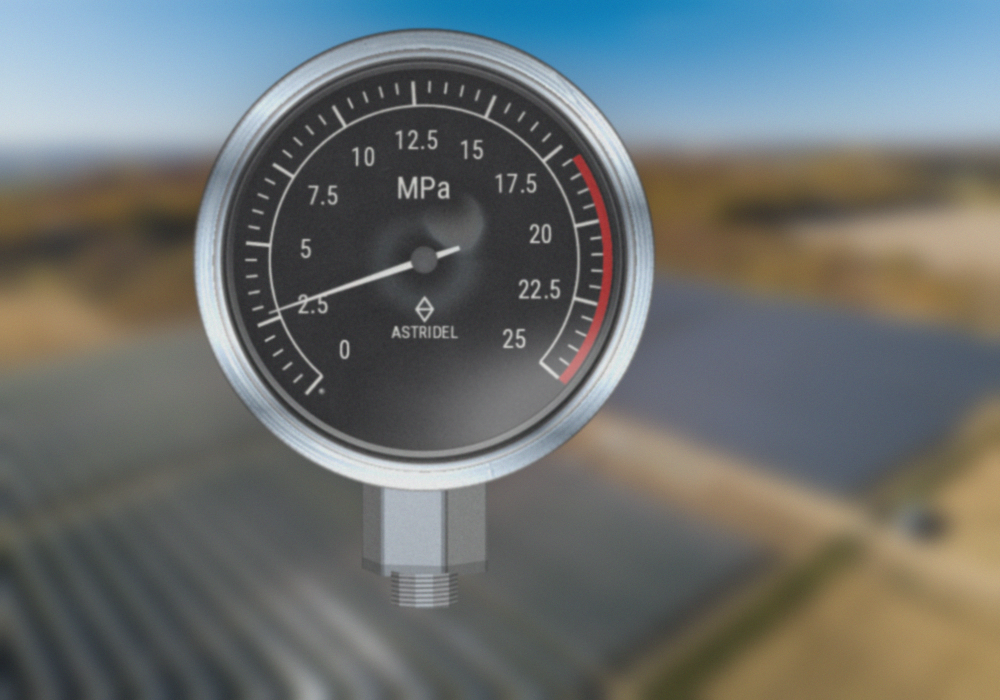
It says 2.75
